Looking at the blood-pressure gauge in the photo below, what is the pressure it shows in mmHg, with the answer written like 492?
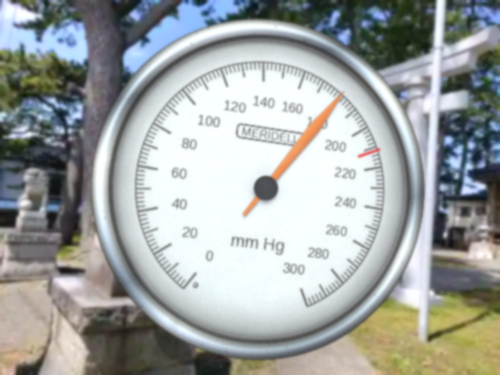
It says 180
